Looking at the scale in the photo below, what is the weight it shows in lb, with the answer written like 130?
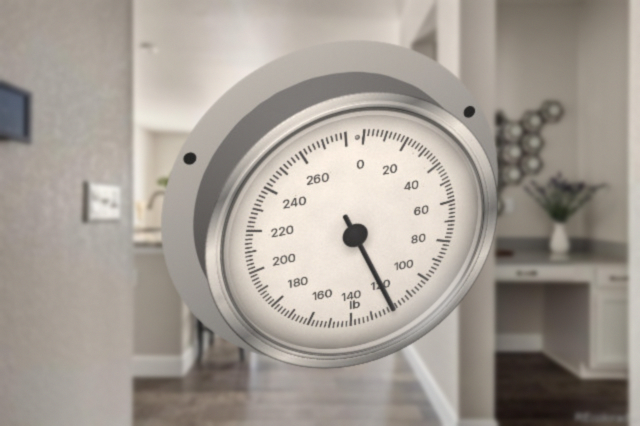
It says 120
